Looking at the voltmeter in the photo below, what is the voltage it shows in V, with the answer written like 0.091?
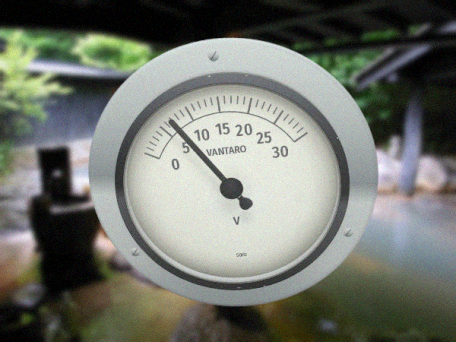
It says 7
